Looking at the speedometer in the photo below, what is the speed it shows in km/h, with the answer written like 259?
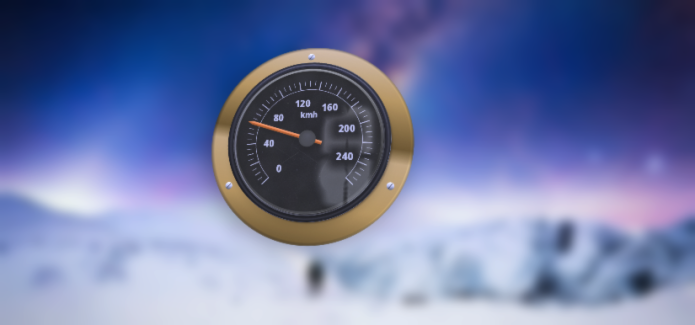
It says 60
